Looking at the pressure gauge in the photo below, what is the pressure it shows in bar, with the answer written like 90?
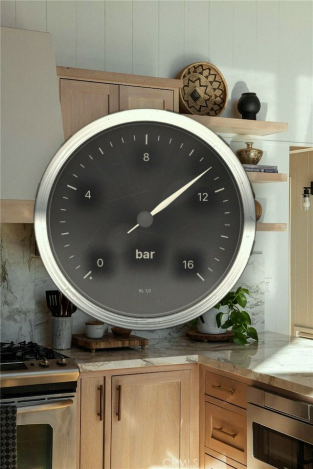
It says 11
